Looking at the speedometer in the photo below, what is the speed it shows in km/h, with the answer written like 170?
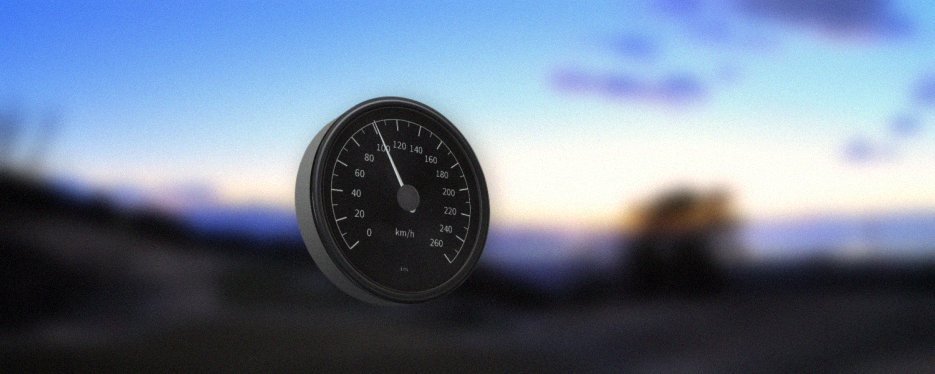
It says 100
